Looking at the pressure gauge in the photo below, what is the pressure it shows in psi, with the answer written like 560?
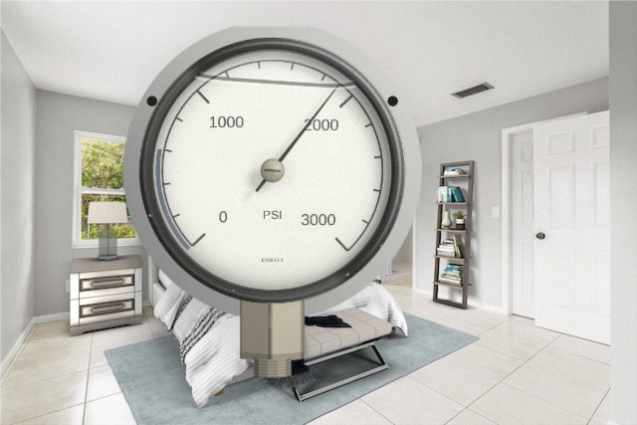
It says 1900
